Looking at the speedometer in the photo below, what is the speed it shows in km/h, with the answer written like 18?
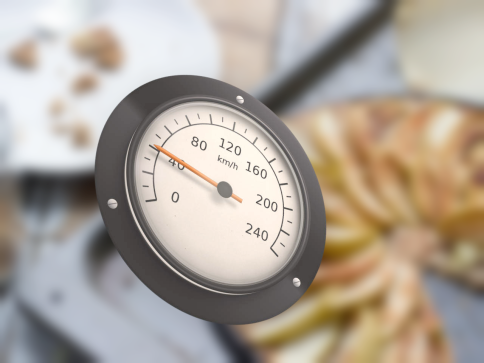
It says 40
